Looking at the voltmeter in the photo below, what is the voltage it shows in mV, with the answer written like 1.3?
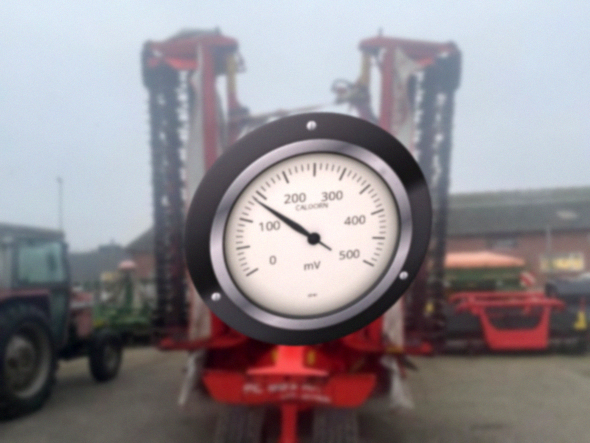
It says 140
